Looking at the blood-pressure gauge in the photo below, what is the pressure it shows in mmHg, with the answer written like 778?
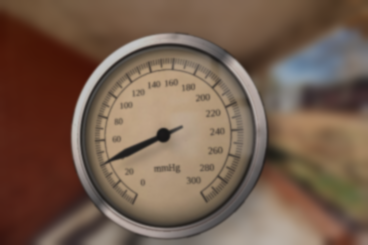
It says 40
